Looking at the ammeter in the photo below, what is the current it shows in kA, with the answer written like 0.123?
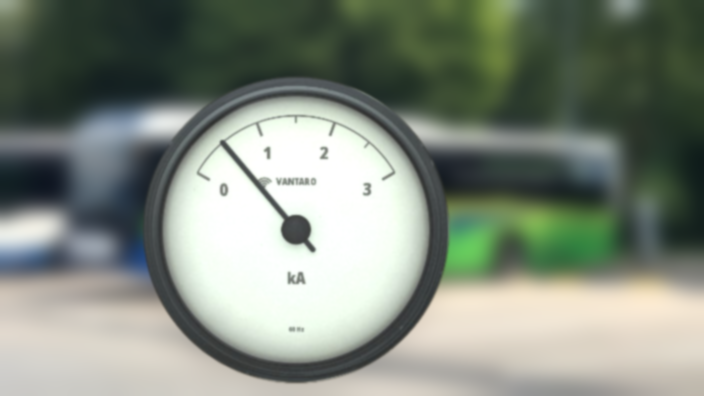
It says 0.5
